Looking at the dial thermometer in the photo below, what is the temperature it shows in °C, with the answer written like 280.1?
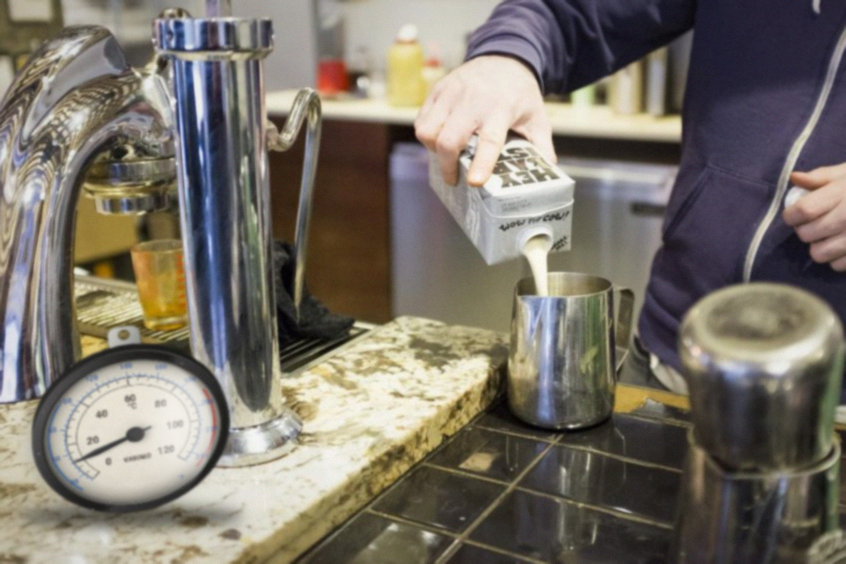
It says 12
